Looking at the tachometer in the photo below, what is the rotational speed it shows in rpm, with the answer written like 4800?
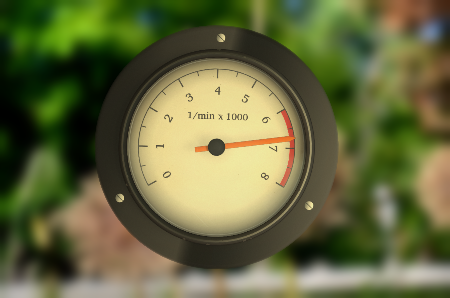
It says 6750
